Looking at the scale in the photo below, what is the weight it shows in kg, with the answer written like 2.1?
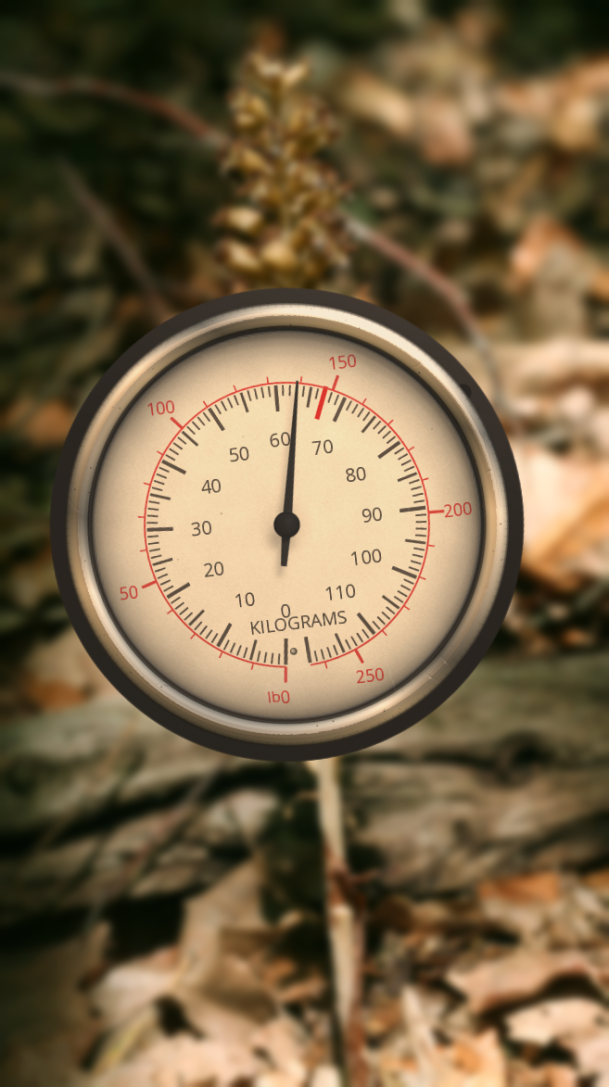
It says 63
